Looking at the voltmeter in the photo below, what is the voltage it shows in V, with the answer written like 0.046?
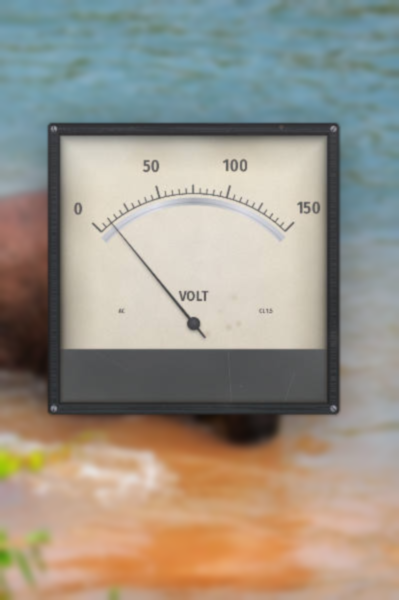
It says 10
